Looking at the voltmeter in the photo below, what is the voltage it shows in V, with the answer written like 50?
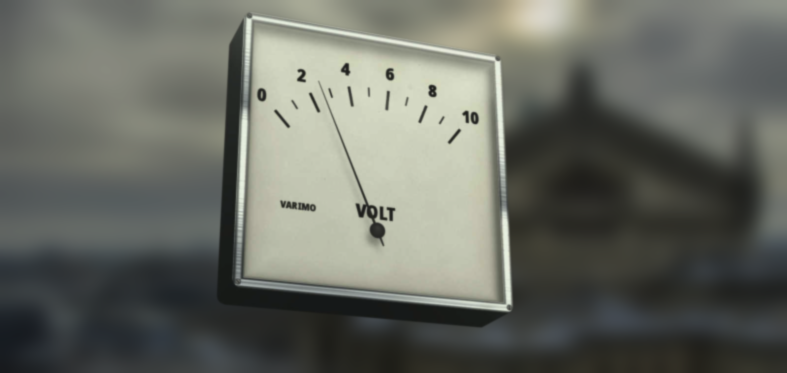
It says 2.5
